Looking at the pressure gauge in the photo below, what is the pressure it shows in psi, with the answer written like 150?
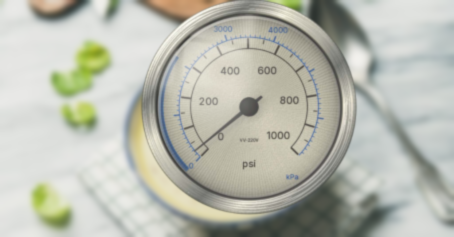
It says 25
